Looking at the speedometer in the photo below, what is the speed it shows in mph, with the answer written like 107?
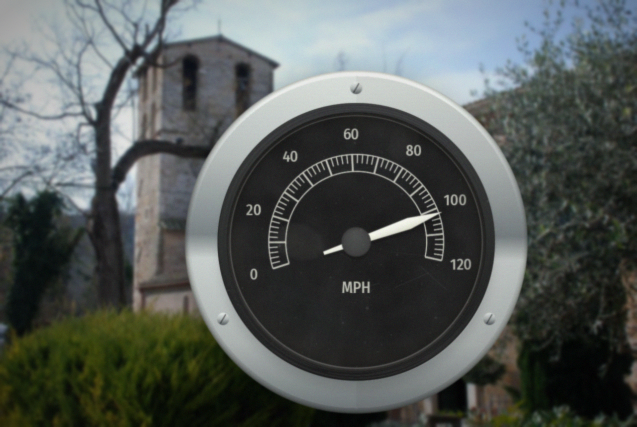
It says 102
